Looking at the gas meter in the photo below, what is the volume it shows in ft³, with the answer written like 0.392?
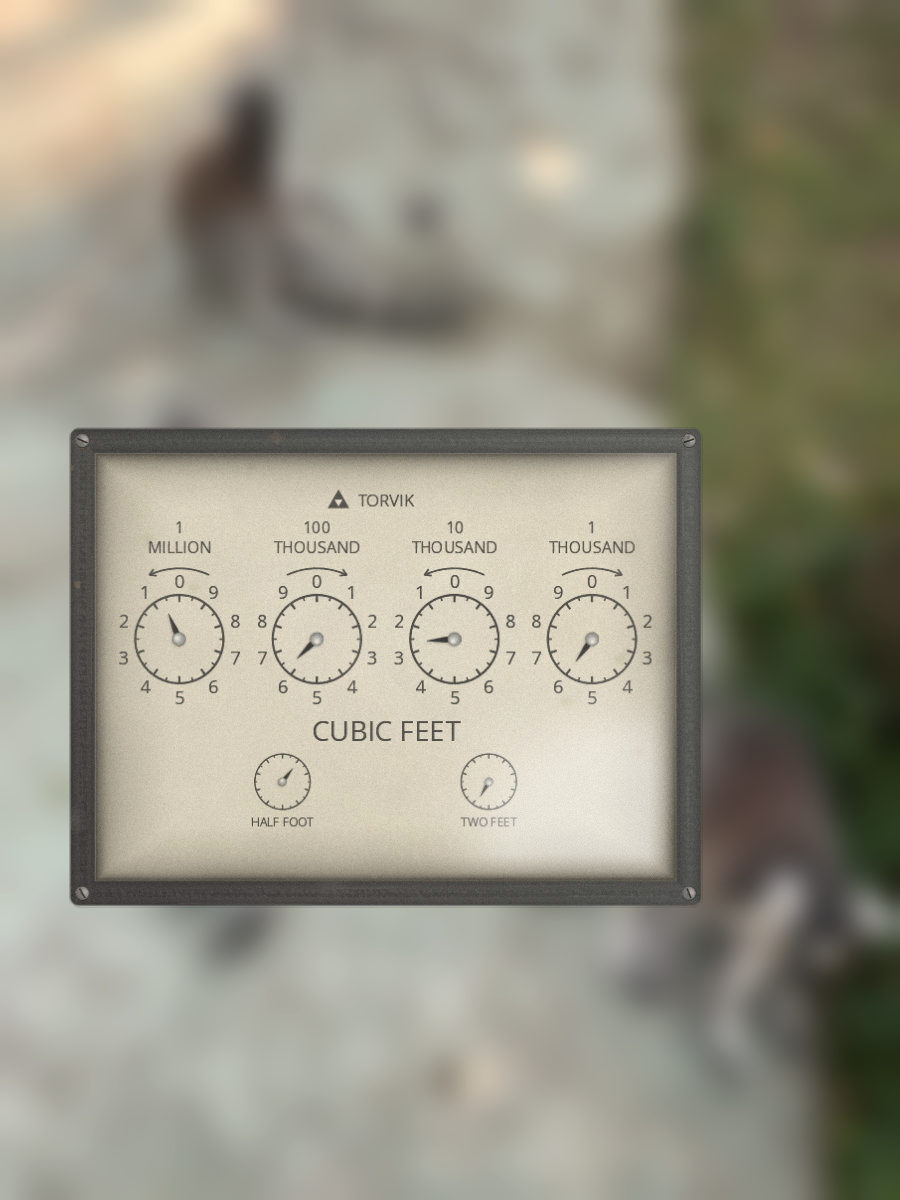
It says 62600
